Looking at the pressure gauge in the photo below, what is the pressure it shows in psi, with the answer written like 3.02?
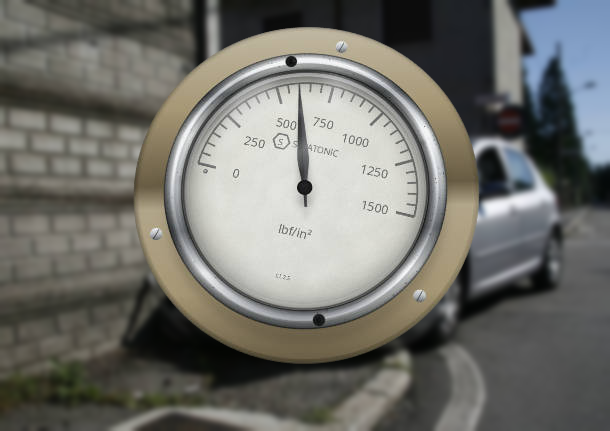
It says 600
